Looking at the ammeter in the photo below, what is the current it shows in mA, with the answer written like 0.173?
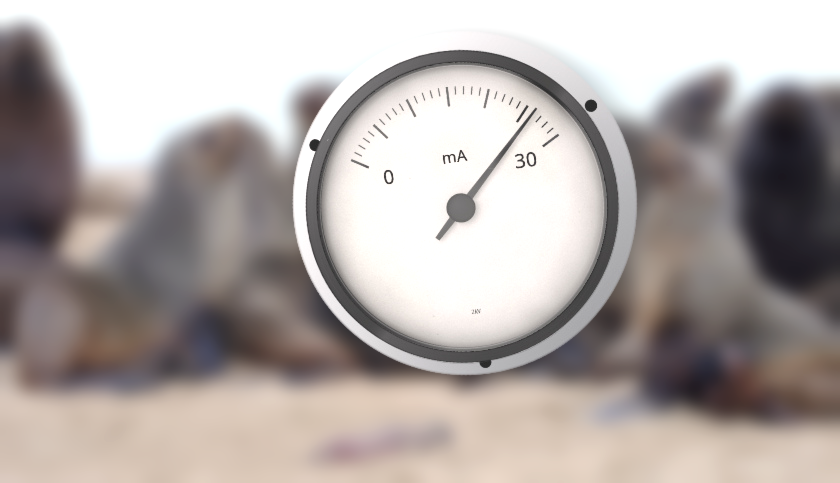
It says 26
